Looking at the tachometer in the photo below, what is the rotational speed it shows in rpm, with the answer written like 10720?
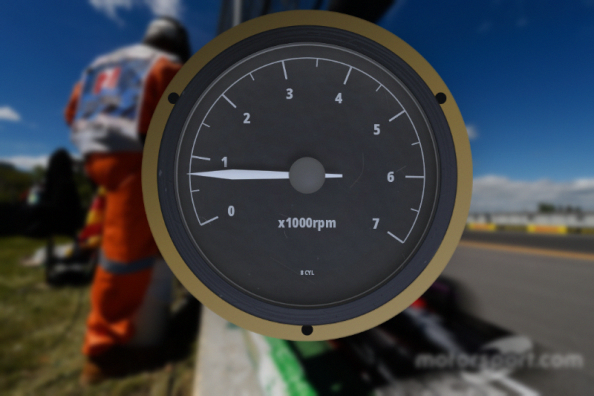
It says 750
